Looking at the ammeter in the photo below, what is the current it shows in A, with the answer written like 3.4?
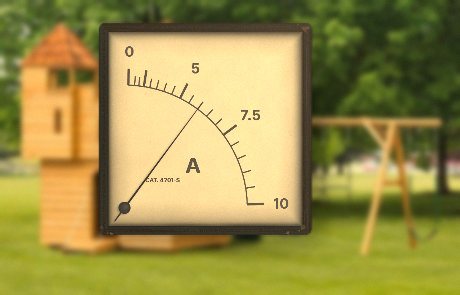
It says 6
